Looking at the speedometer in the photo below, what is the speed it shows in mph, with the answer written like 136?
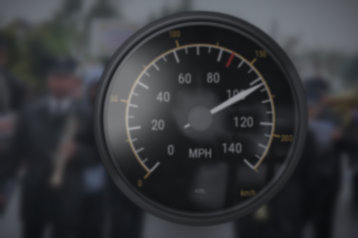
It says 102.5
